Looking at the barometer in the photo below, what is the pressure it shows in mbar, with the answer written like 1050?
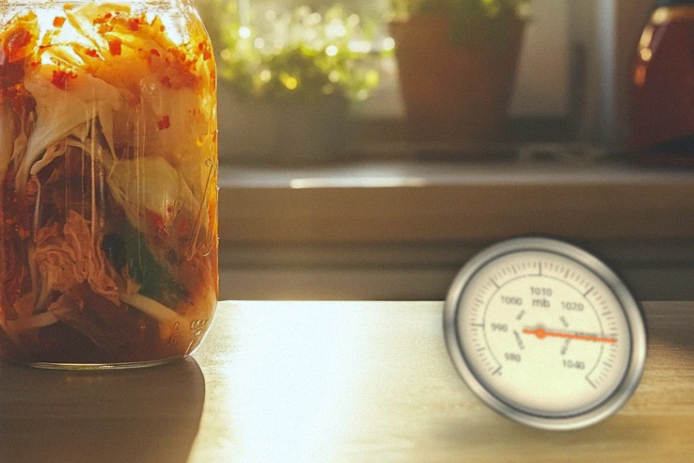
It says 1030
